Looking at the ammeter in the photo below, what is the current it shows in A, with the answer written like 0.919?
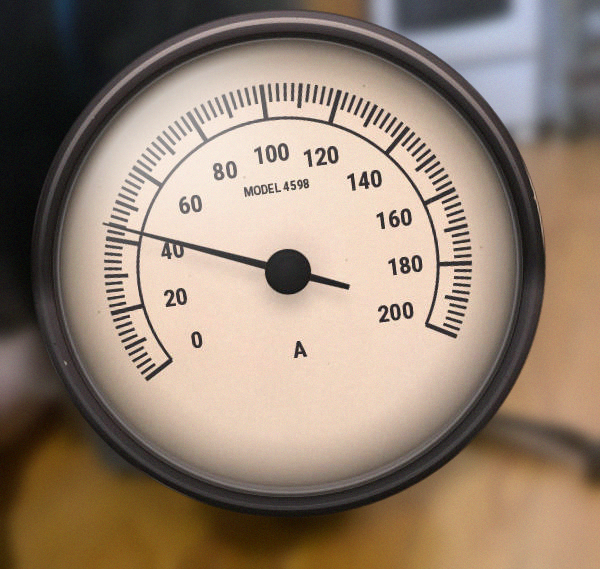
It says 44
